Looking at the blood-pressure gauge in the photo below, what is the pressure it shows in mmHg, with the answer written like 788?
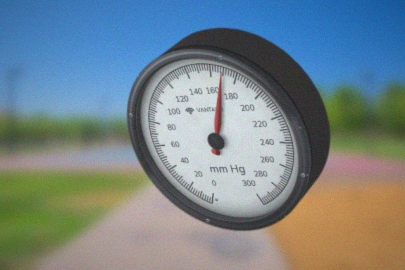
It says 170
